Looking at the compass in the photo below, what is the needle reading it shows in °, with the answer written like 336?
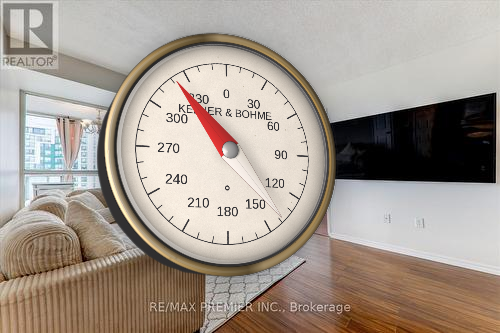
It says 320
